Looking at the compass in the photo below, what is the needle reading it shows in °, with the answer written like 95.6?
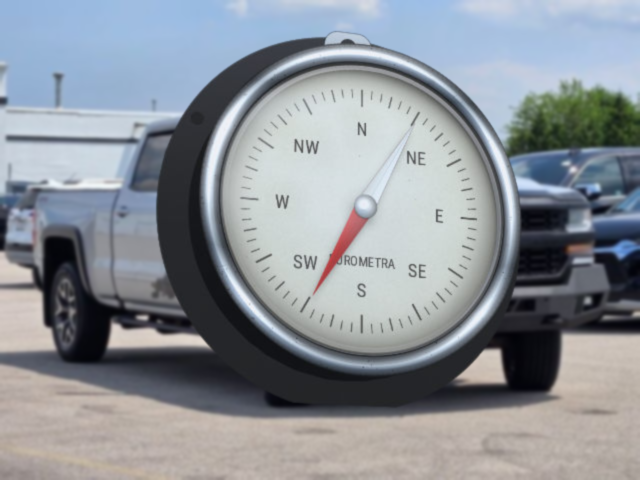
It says 210
